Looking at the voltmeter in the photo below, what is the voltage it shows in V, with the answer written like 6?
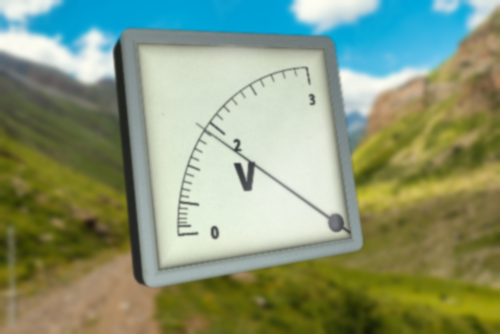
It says 1.9
